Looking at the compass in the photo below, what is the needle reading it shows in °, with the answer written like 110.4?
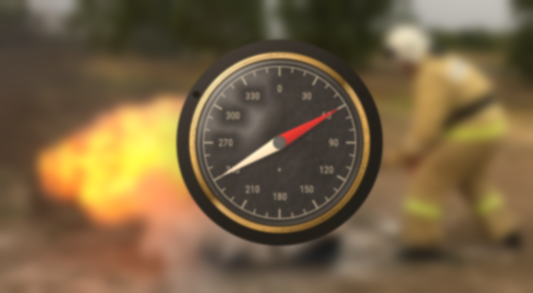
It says 60
